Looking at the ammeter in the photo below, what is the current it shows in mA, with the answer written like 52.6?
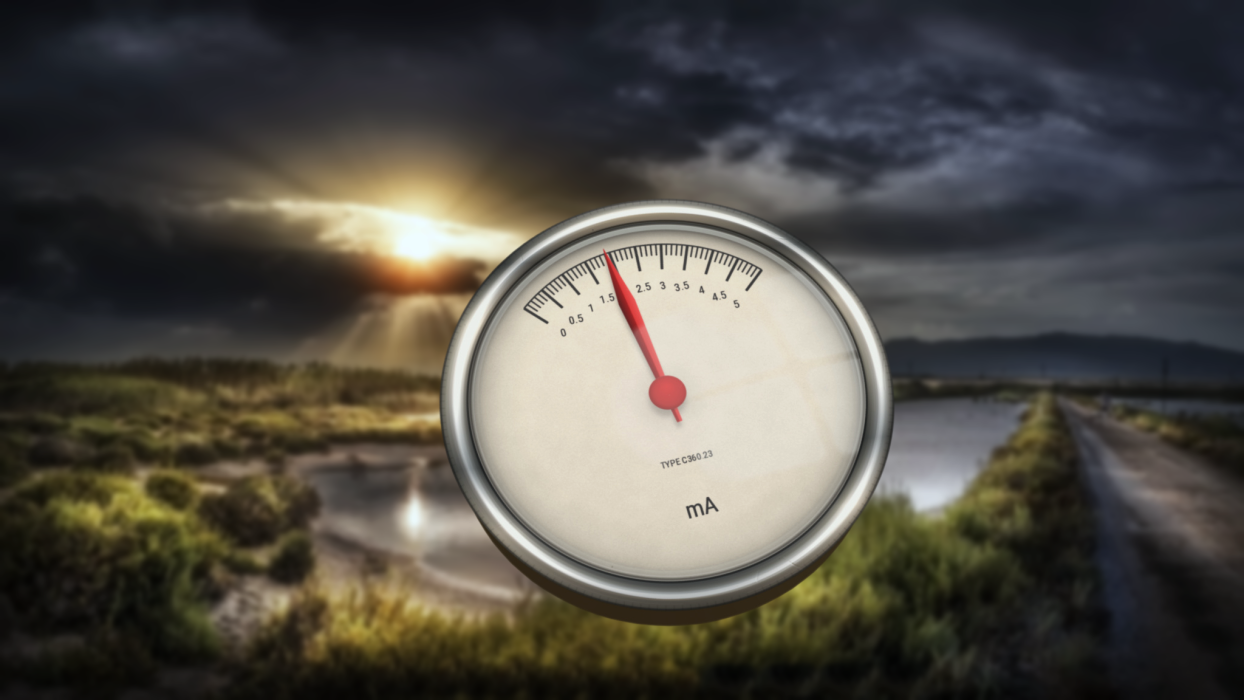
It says 1.9
